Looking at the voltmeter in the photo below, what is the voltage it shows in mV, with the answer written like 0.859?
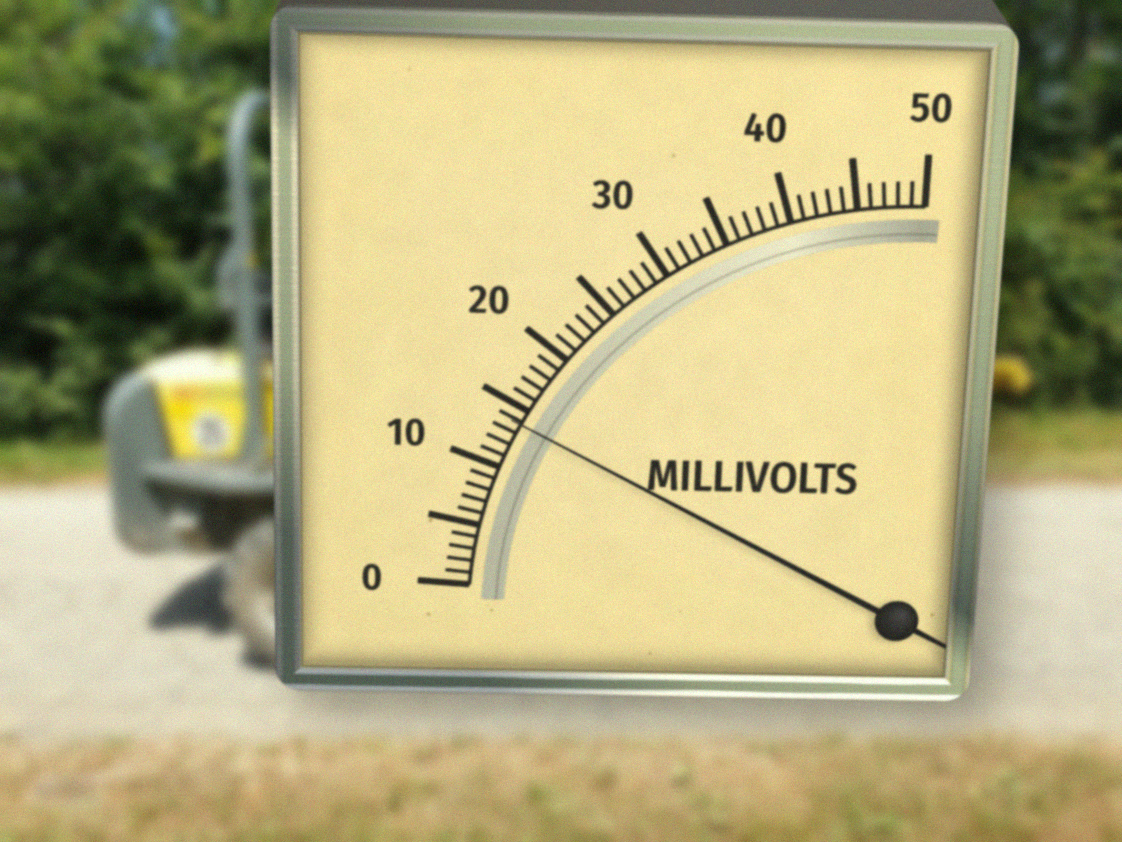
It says 14
